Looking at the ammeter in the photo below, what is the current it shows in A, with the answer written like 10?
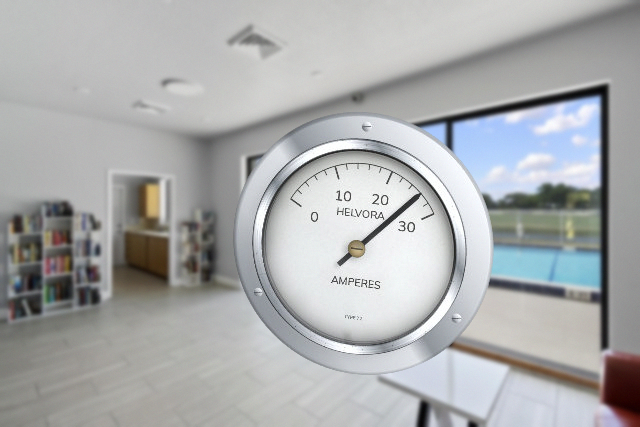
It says 26
